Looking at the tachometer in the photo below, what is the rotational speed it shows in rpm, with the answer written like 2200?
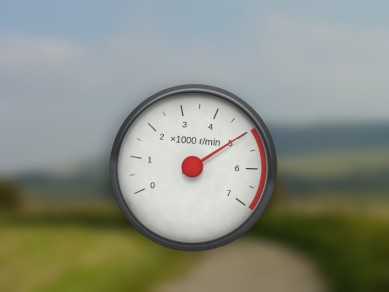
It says 5000
